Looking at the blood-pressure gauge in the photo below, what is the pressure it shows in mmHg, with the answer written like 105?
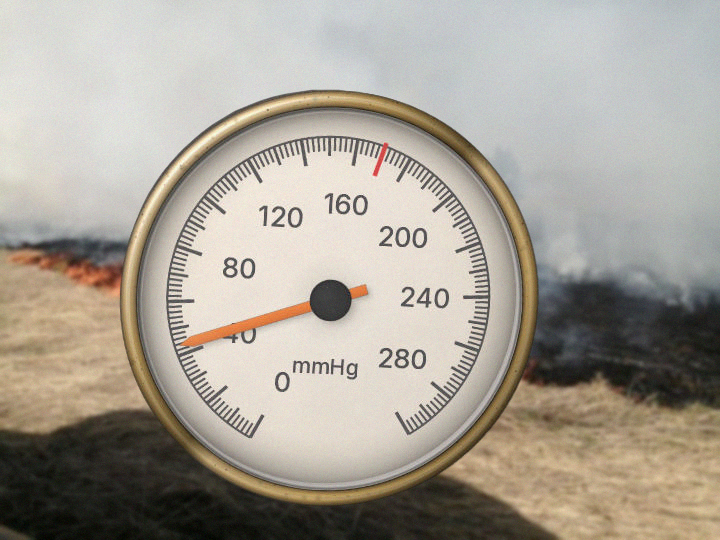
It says 44
